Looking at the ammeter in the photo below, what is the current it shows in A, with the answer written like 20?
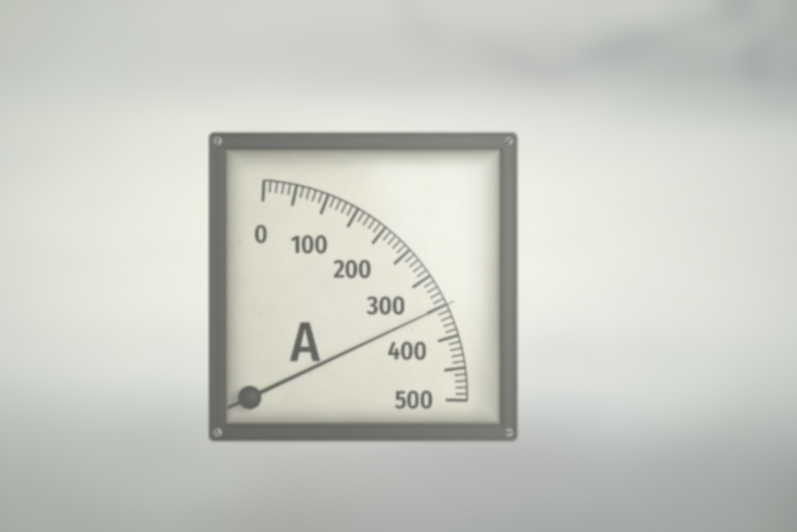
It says 350
